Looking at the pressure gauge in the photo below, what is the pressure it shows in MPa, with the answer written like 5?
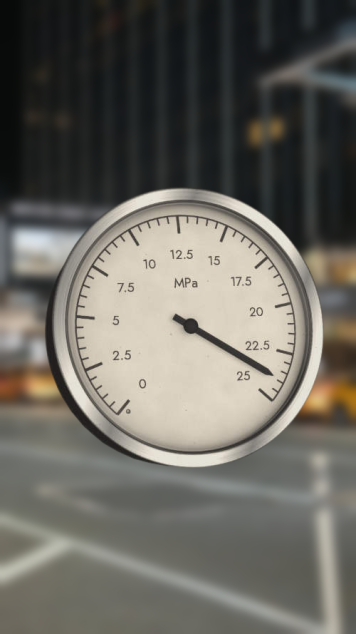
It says 24
